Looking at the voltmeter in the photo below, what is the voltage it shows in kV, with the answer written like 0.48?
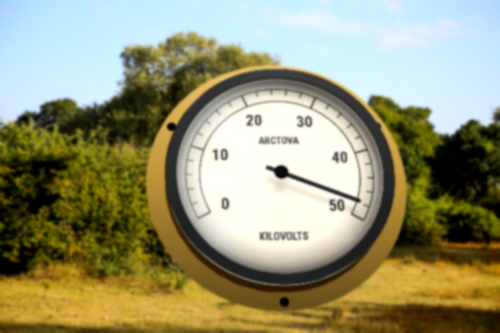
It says 48
